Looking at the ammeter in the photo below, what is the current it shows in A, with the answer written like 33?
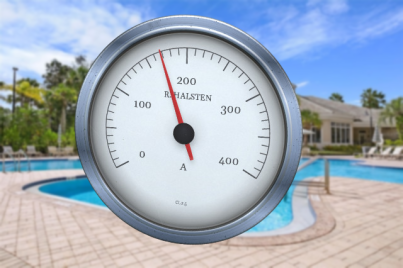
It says 170
